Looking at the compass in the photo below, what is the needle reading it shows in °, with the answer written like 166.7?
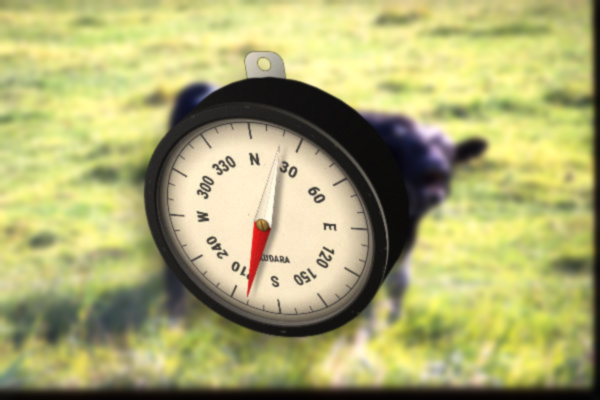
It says 200
